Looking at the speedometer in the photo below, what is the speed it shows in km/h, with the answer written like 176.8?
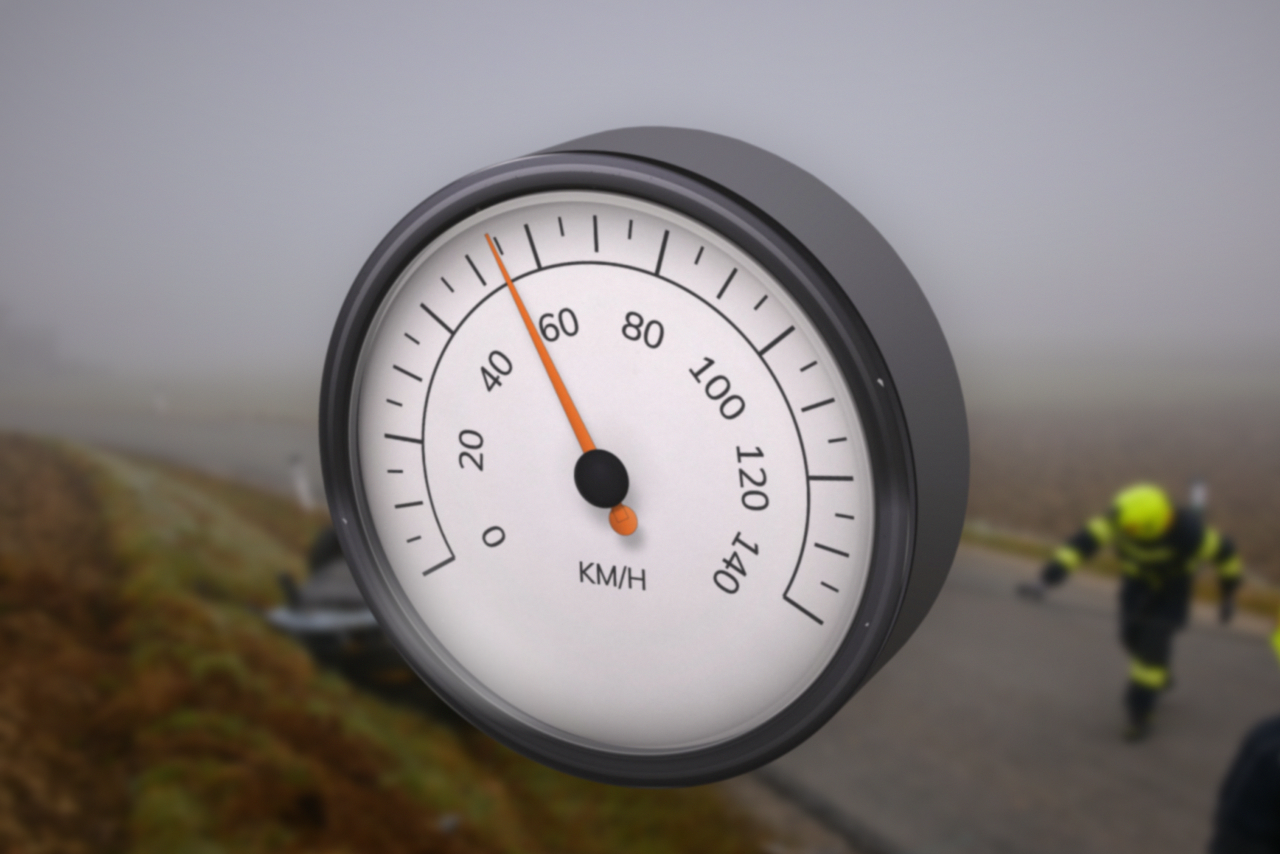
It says 55
